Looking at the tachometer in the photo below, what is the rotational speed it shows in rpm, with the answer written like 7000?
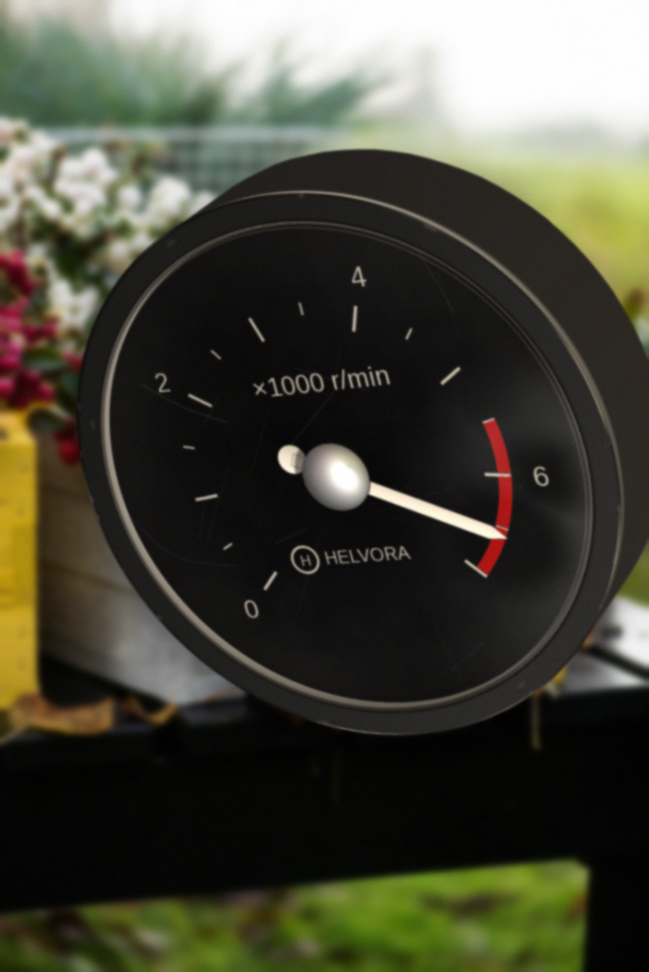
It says 6500
